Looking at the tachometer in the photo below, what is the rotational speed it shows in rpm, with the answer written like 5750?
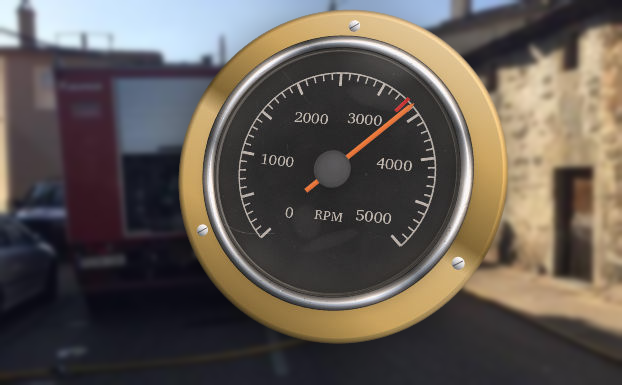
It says 3400
